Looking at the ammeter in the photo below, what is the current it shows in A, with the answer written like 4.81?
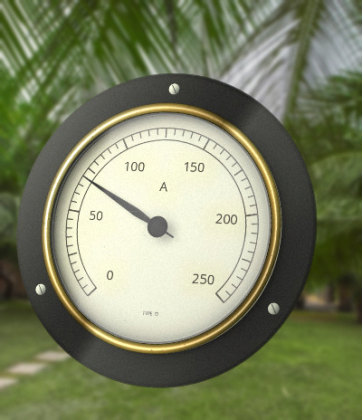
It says 70
